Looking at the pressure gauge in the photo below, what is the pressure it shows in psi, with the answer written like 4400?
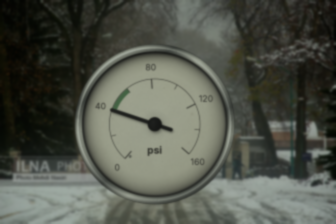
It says 40
